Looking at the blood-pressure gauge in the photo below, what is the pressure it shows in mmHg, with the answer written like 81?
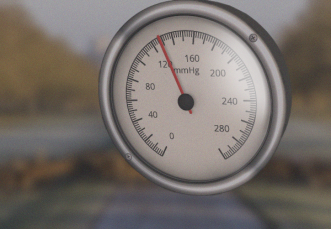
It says 130
